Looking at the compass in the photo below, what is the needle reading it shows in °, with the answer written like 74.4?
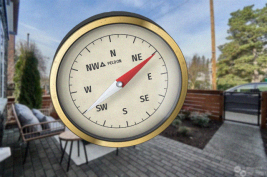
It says 60
